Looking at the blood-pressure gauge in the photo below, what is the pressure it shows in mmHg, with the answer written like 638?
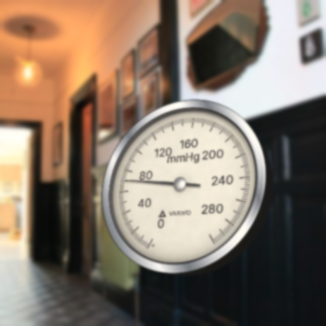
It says 70
